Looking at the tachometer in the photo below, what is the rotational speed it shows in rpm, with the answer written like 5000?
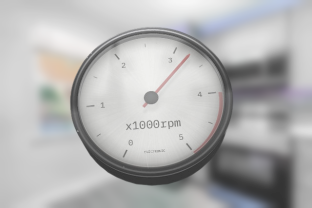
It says 3250
